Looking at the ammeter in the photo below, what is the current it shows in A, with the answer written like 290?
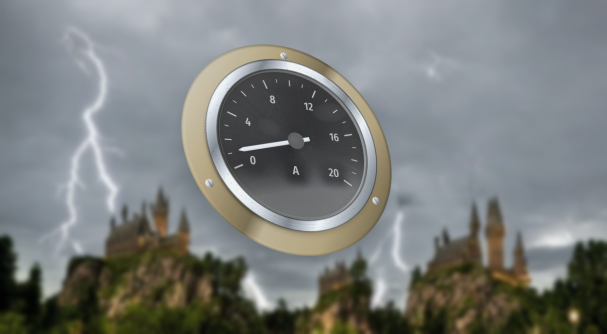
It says 1
